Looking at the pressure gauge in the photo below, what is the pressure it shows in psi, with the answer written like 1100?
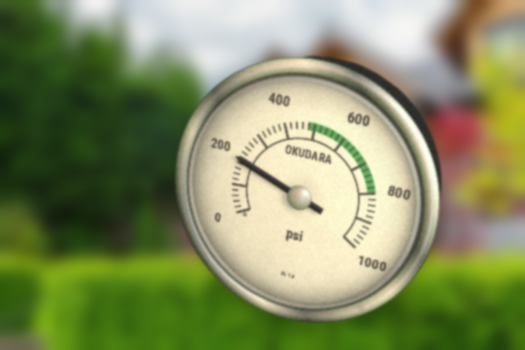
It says 200
